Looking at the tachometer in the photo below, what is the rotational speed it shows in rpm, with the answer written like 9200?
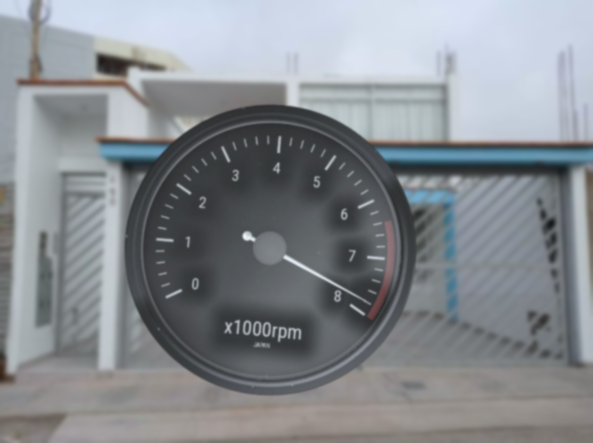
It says 7800
